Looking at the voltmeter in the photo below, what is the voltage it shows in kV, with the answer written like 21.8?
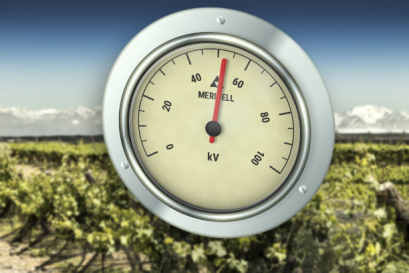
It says 52.5
